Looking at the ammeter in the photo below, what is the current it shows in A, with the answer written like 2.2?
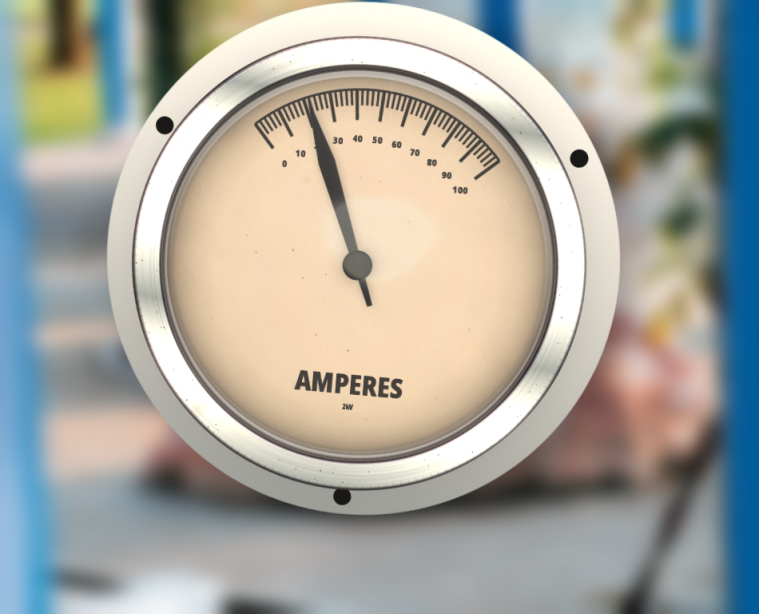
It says 22
